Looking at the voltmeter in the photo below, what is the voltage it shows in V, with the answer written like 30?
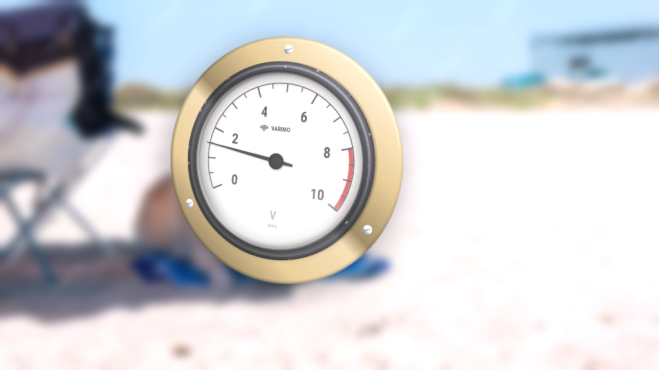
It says 1.5
